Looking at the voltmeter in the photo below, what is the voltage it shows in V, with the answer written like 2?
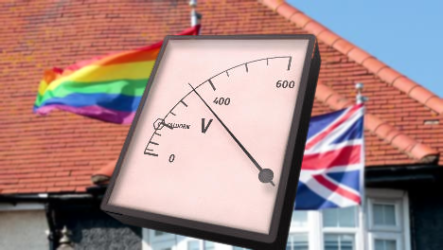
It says 350
